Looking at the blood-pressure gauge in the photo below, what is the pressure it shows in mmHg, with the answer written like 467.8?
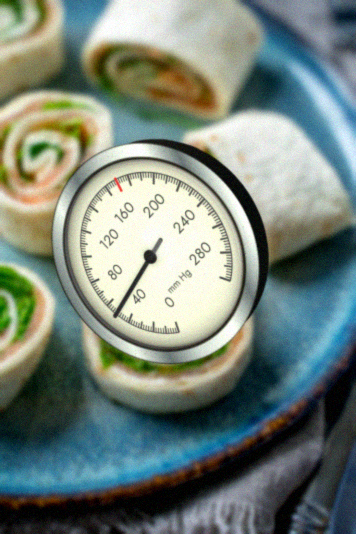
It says 50
